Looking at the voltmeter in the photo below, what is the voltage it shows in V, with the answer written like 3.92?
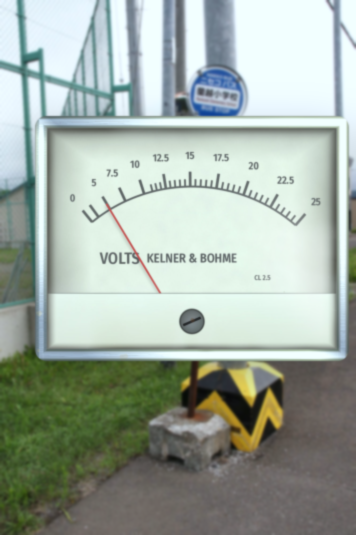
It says 5
